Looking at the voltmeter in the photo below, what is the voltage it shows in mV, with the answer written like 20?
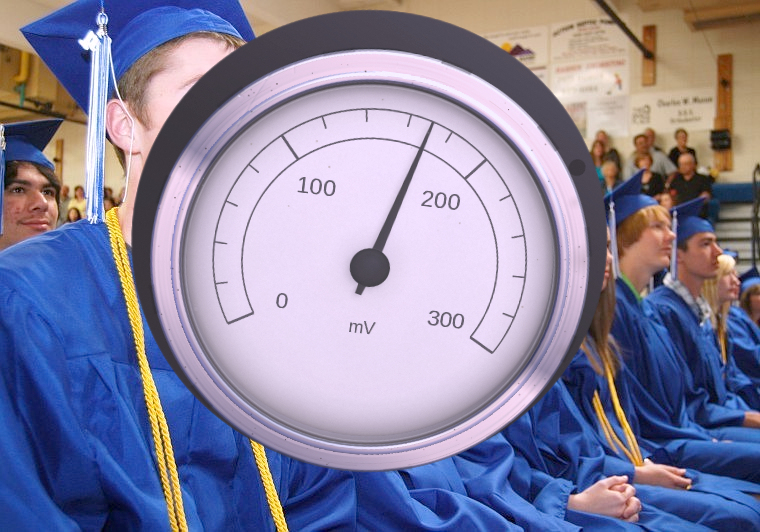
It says 170
